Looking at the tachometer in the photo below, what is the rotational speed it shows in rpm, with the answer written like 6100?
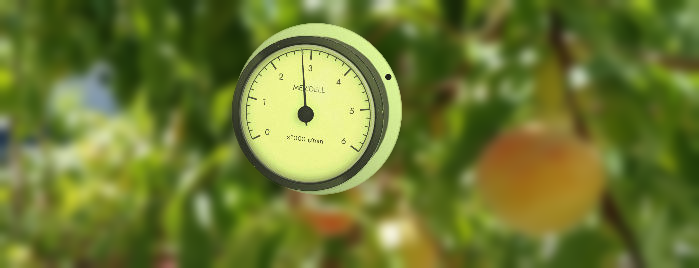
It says 2800
